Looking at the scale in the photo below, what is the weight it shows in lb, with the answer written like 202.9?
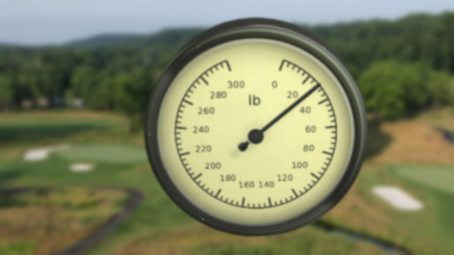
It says 28
